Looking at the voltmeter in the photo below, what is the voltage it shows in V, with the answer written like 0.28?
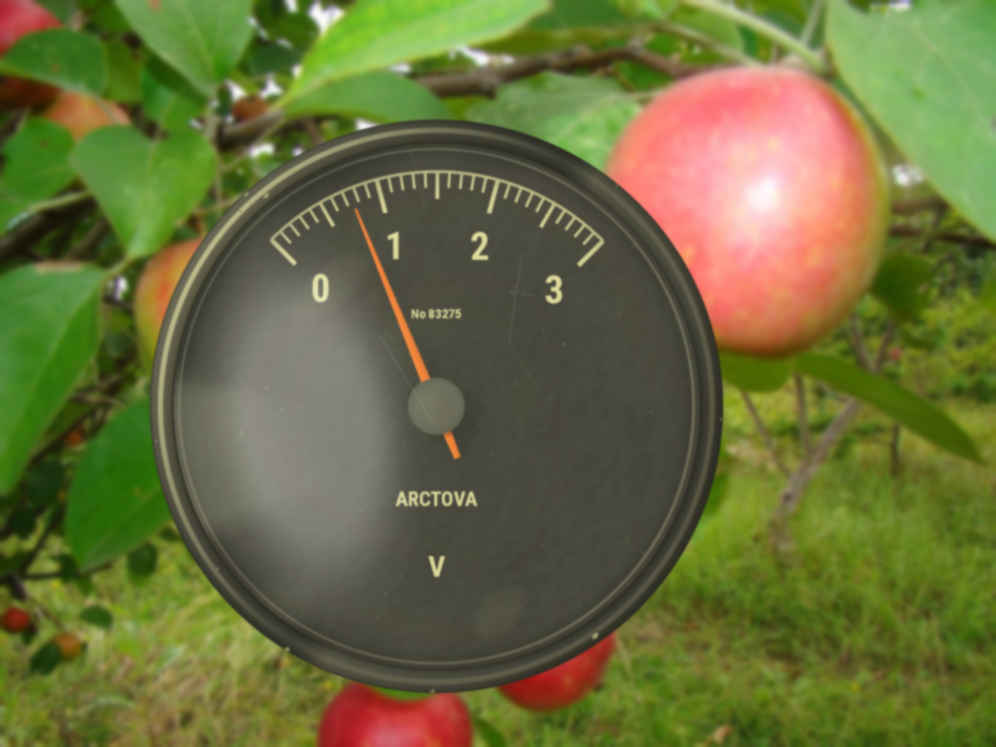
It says 0.75
